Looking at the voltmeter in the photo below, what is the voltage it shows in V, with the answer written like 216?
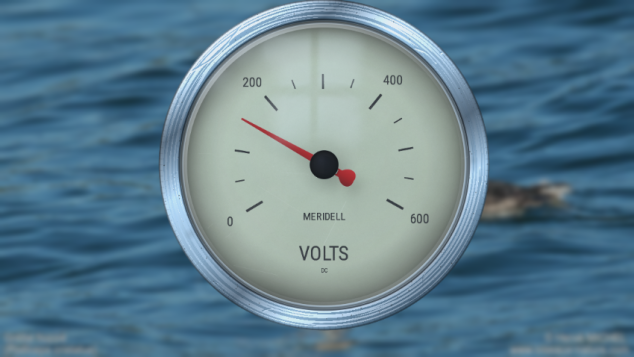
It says 150
